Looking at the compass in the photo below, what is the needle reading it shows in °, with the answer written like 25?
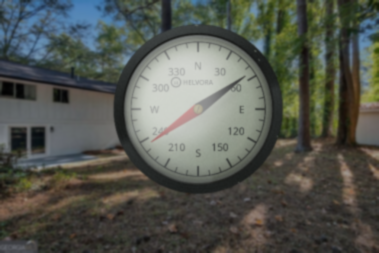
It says 235
